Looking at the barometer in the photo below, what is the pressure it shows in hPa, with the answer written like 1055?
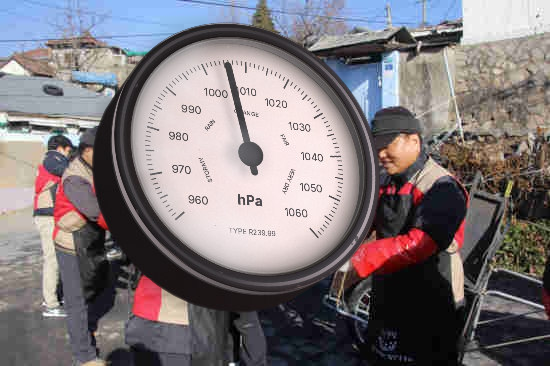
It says 1005
